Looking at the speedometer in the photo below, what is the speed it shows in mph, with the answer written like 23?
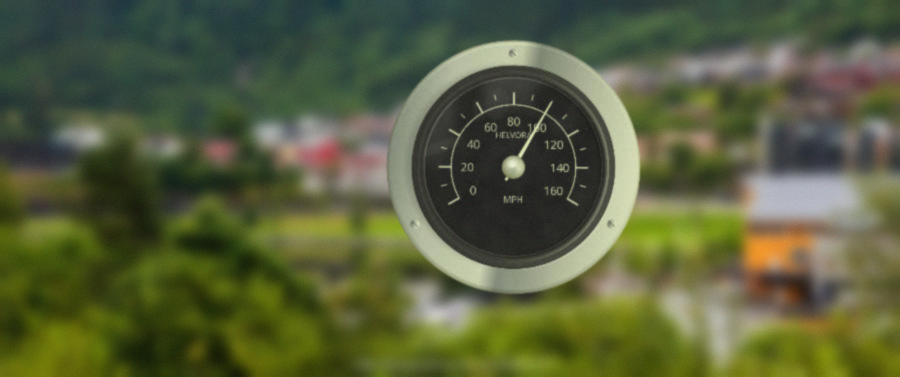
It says 100
